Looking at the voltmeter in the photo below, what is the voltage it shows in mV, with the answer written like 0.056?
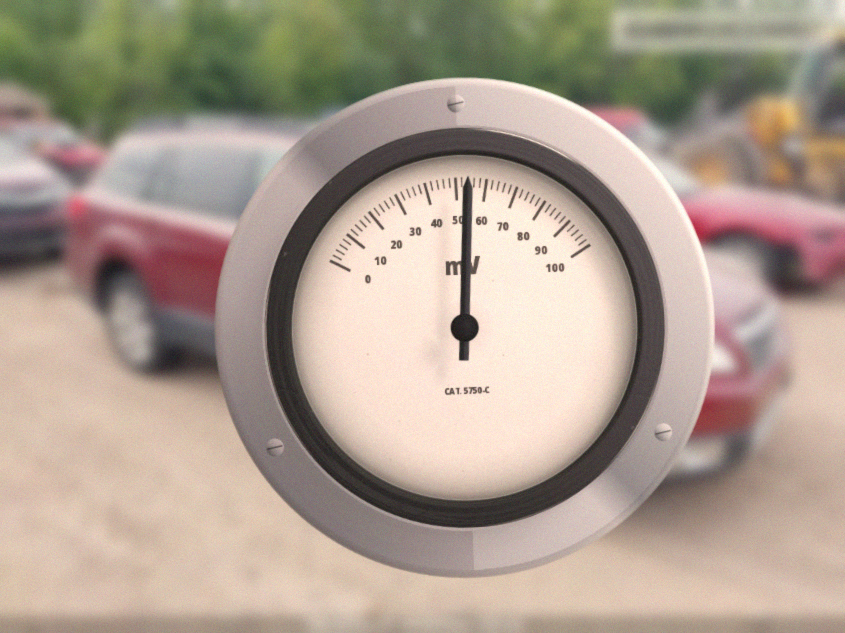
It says 54
